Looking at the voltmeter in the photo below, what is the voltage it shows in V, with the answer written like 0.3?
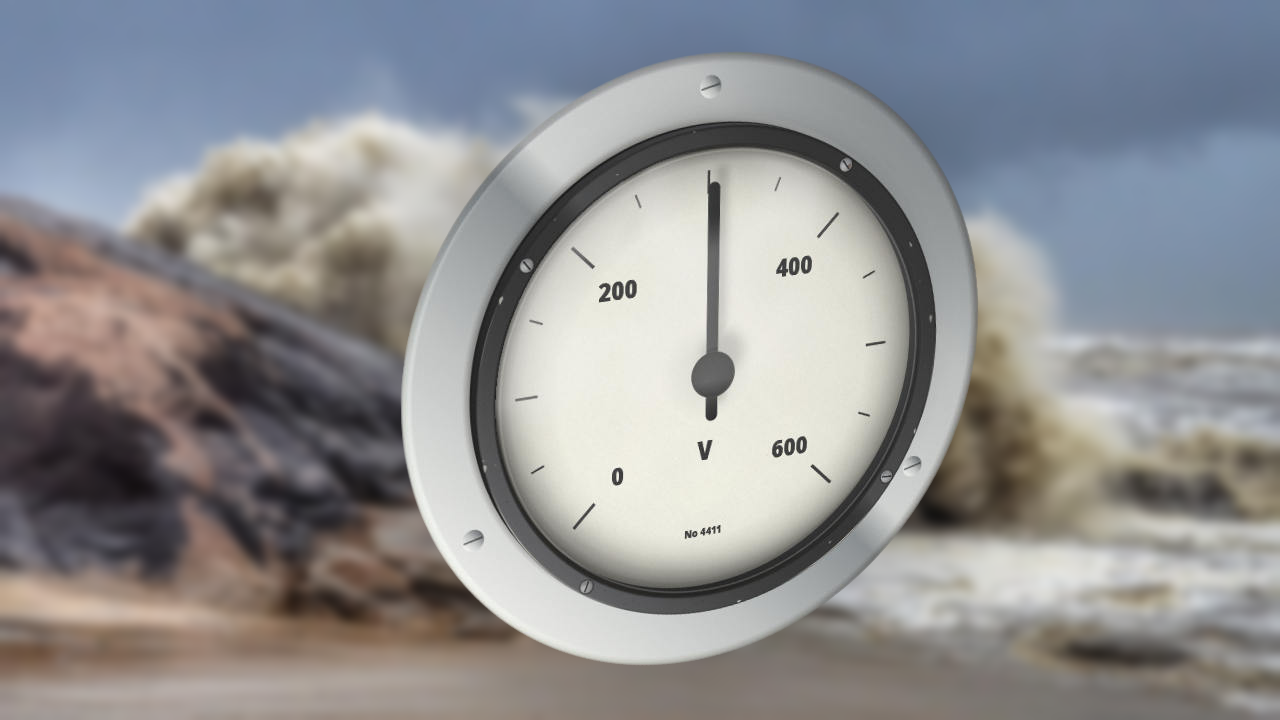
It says 300
